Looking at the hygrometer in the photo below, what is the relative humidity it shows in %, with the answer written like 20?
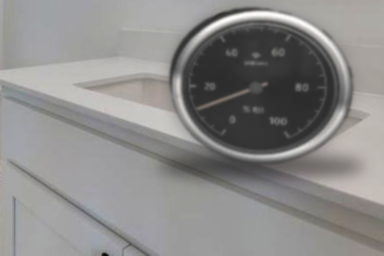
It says 12
